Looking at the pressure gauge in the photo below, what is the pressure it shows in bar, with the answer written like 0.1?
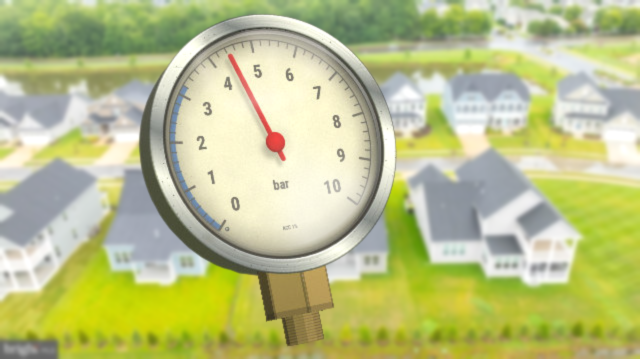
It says 4.4
